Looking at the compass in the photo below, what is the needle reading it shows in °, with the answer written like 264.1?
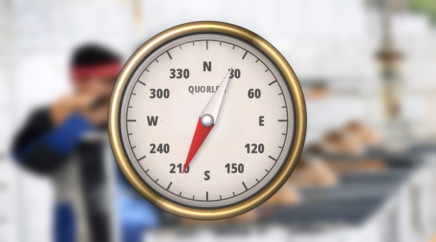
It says 205
